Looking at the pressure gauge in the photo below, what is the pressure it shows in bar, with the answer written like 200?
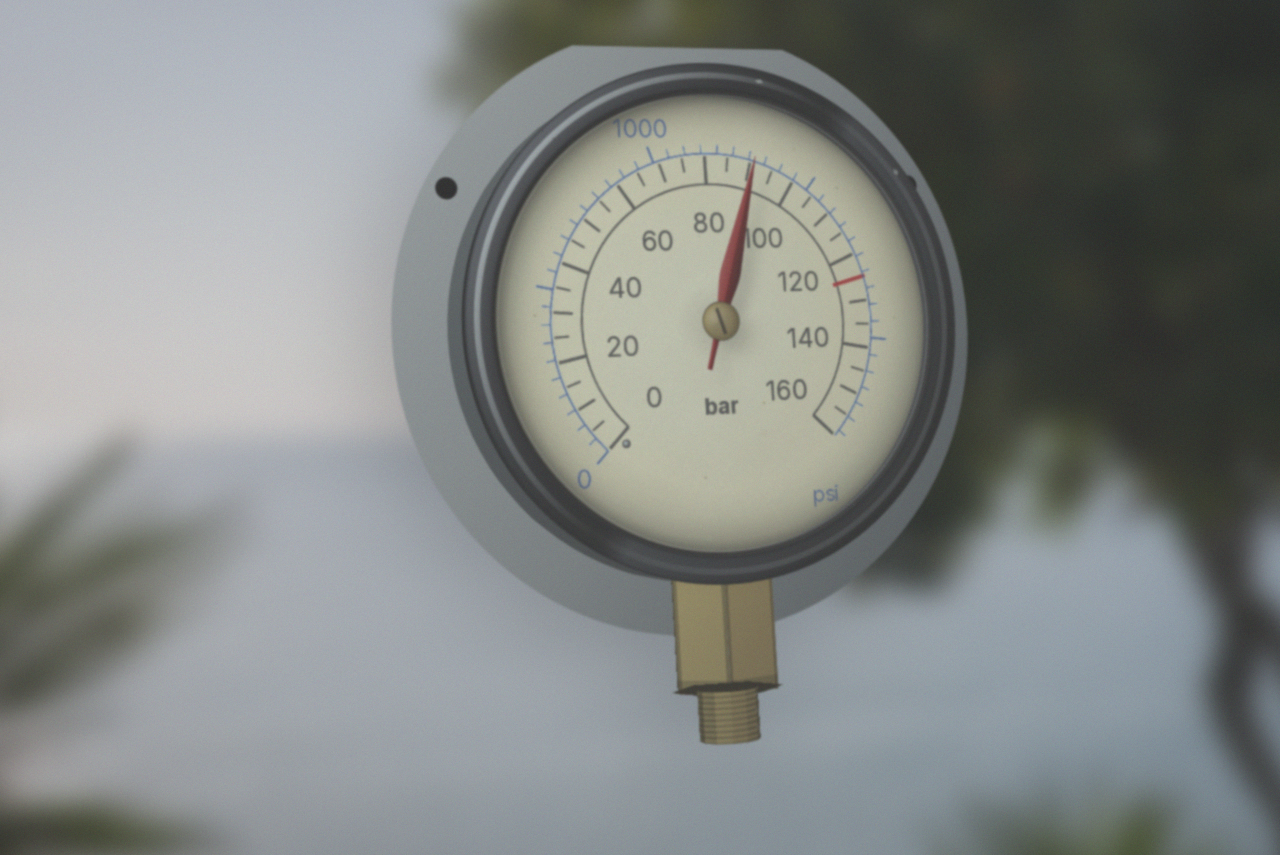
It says 90
